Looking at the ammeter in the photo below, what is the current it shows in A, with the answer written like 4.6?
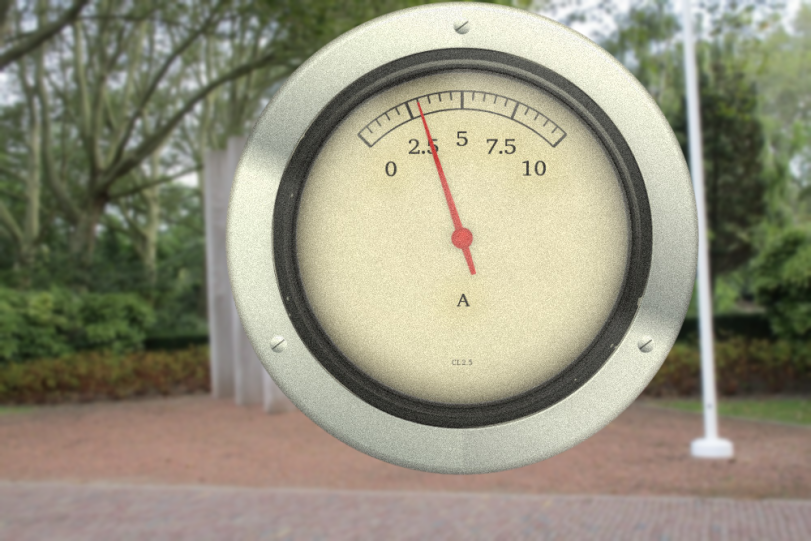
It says 3
